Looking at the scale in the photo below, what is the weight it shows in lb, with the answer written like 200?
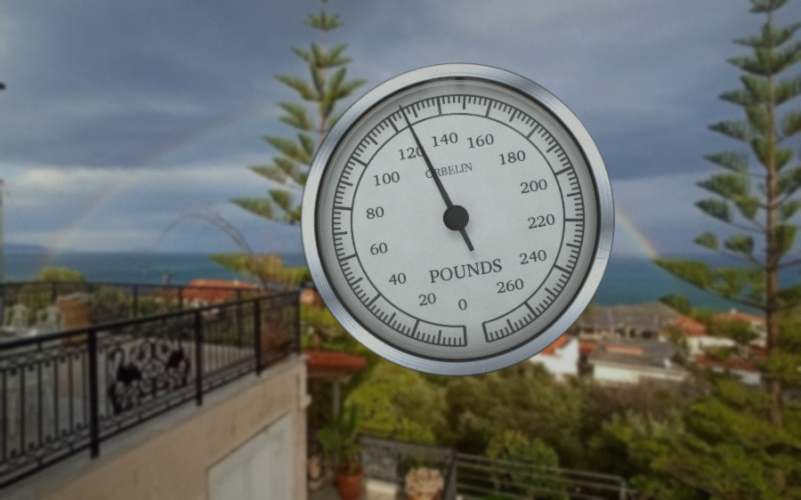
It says 126
